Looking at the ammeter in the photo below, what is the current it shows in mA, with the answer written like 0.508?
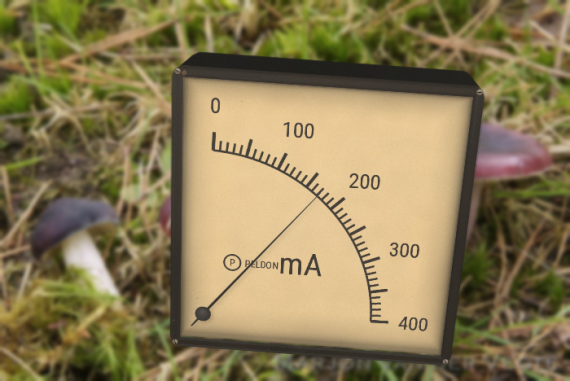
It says 170
